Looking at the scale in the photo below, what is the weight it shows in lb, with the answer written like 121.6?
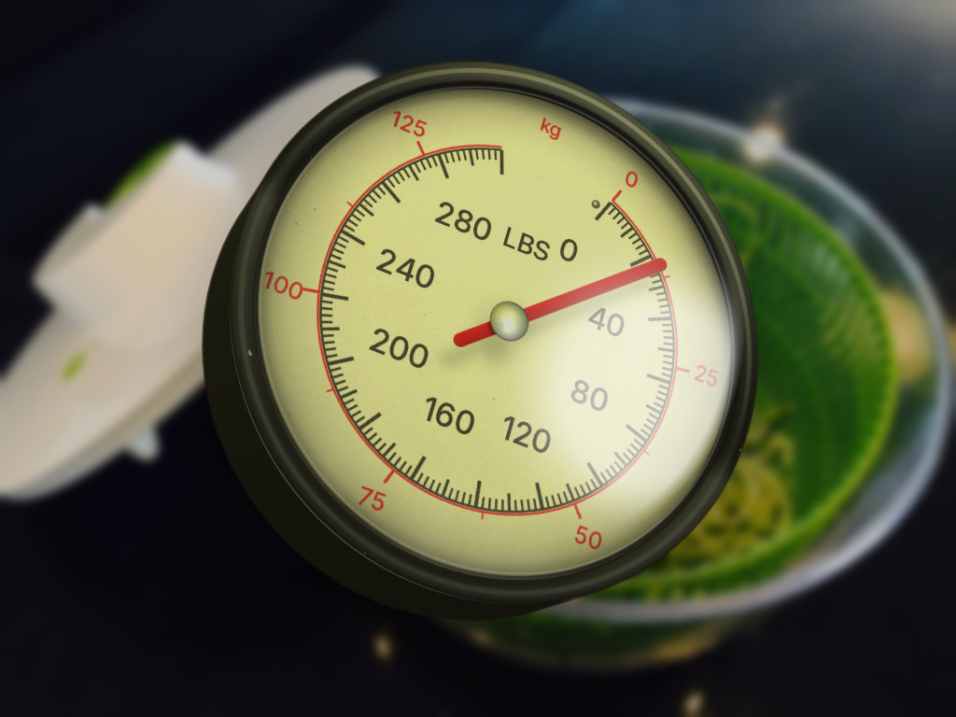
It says 24
